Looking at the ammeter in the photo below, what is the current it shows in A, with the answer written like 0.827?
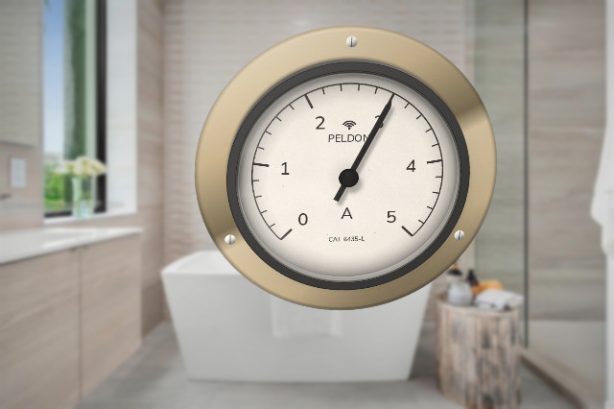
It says 3
